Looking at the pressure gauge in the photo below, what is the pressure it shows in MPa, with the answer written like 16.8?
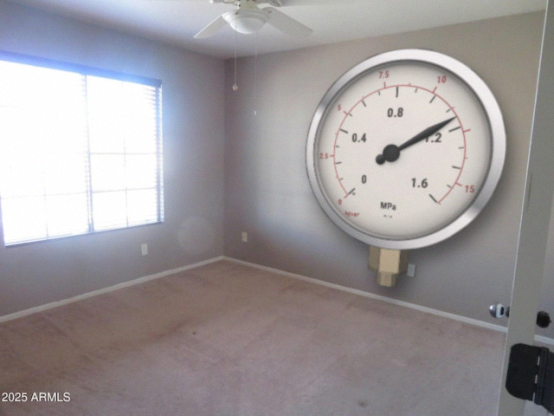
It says 1.15
